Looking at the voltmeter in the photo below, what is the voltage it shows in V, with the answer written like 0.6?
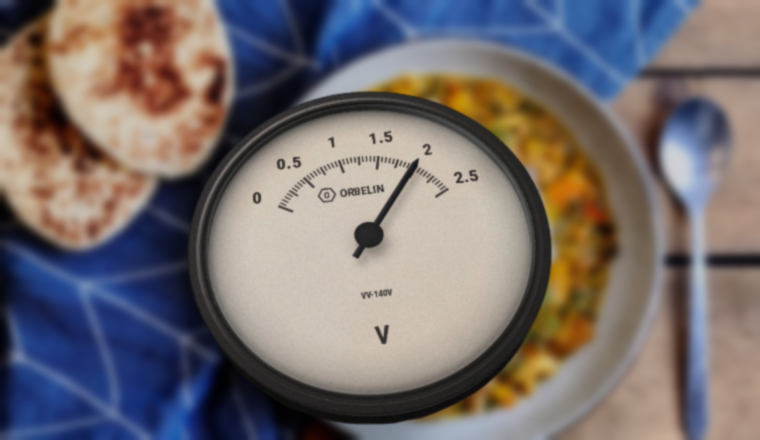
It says 2
